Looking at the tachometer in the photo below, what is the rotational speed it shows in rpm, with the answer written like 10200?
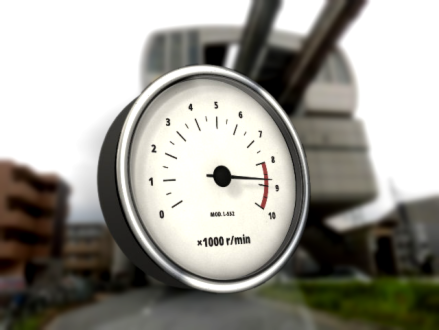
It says 8750
